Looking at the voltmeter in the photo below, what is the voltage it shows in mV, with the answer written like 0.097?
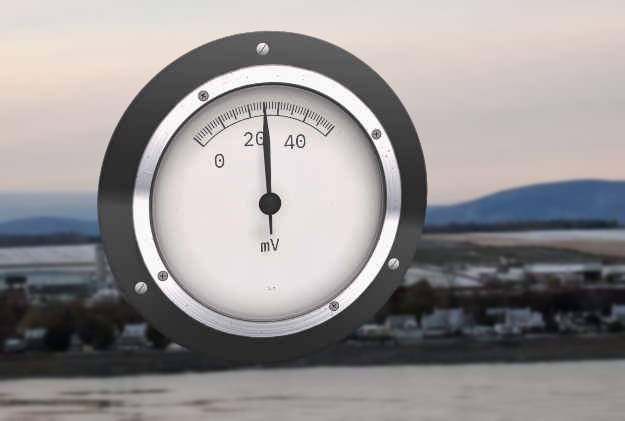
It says 25
